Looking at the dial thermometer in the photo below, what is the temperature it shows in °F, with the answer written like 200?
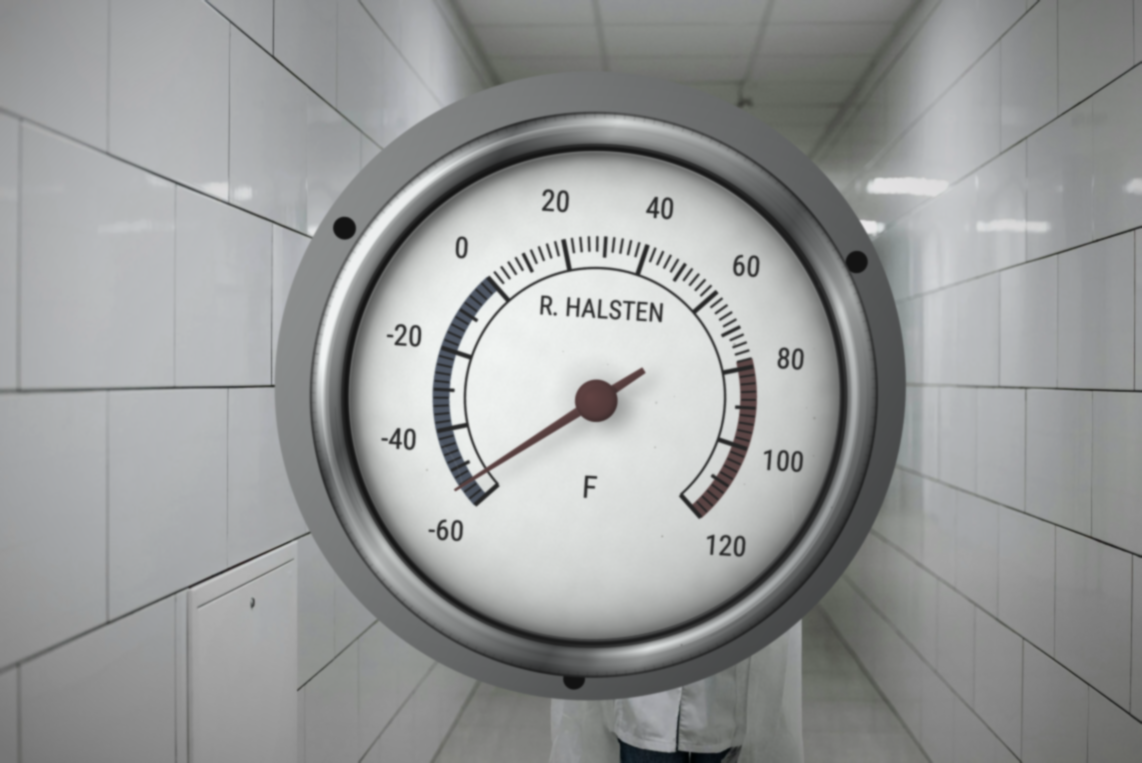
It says -54
